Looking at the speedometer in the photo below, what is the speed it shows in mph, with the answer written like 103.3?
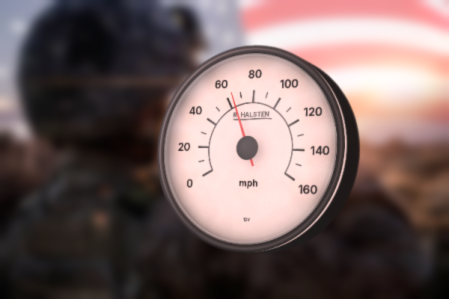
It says 65
